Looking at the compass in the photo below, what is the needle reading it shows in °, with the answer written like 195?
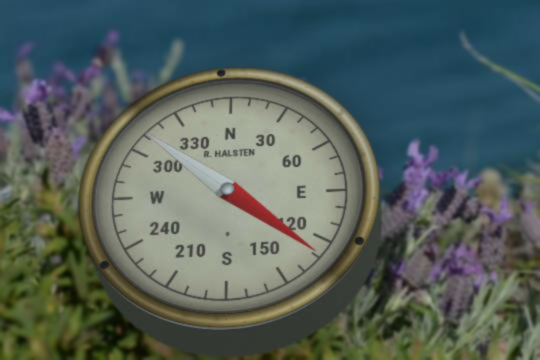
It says 130
